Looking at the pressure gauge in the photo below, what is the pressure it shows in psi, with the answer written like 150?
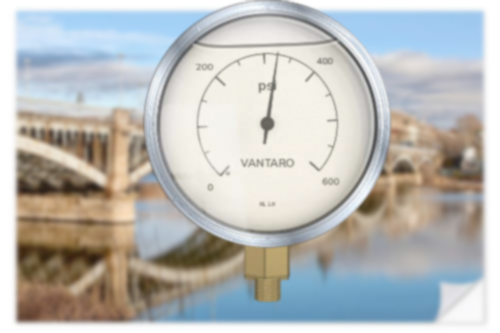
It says 325
